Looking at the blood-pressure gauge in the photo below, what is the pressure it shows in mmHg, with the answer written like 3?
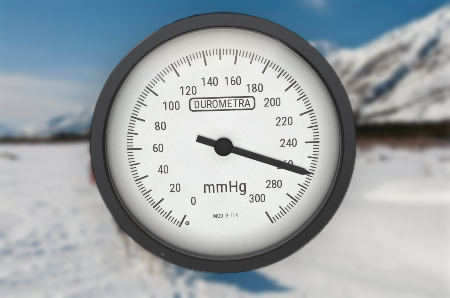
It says 260
